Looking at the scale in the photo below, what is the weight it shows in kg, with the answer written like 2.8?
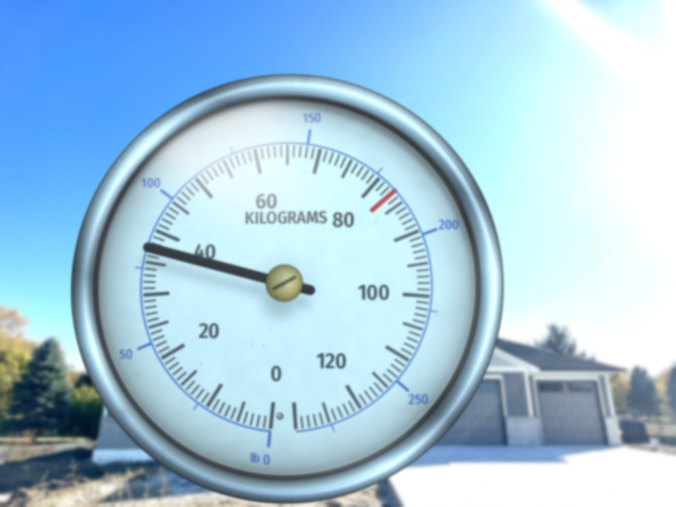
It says 37
